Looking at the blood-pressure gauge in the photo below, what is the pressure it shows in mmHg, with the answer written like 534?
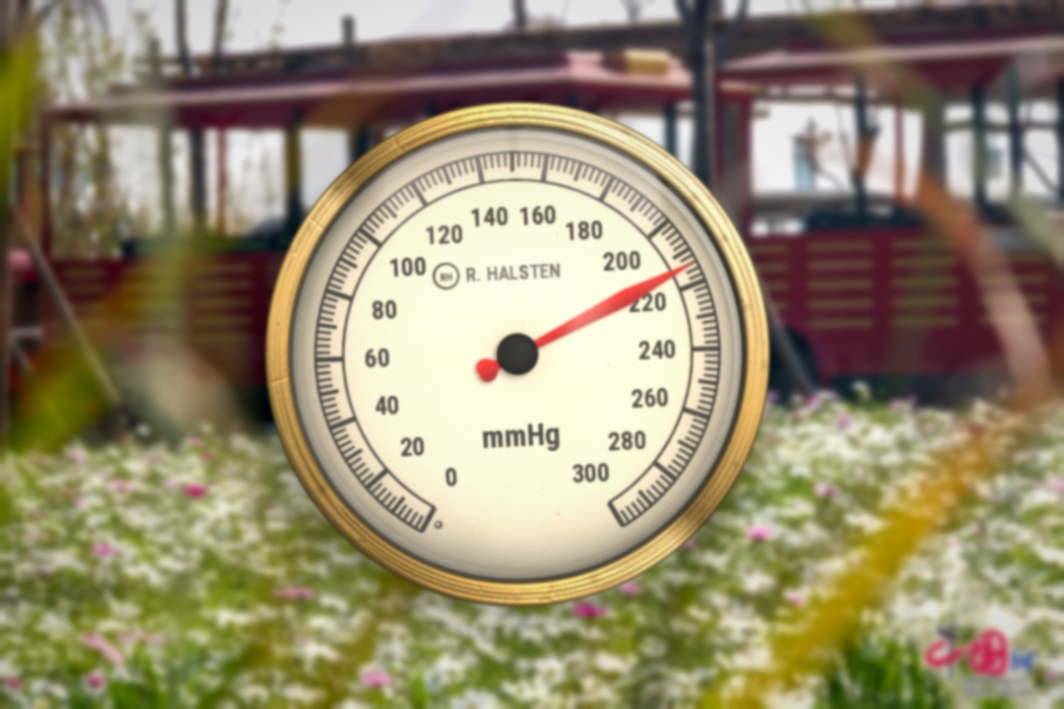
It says 214
